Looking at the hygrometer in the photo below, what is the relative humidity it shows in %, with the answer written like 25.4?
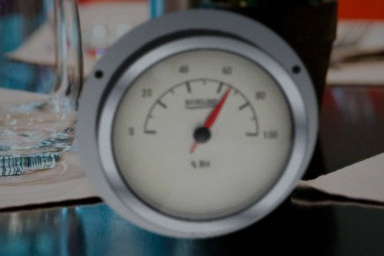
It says 65
